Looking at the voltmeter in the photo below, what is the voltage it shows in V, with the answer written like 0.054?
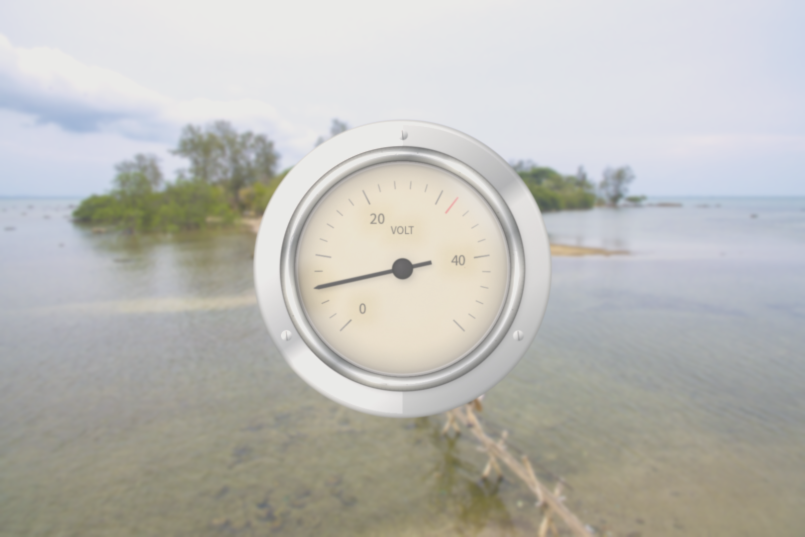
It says 6
